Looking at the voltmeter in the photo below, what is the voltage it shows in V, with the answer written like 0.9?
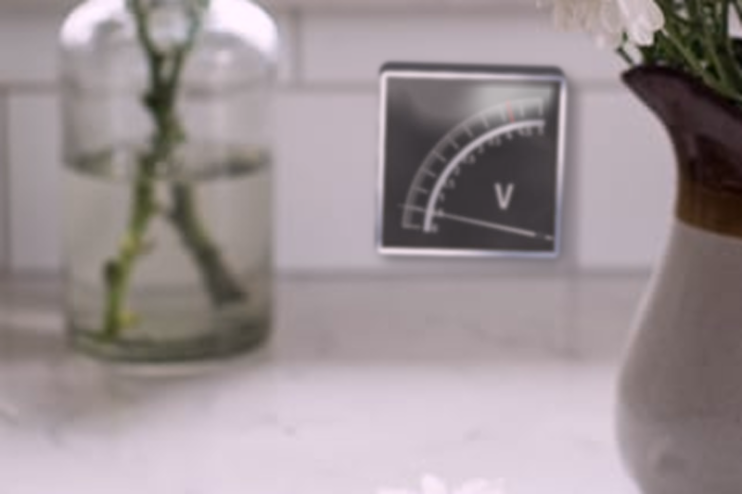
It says 0.5
